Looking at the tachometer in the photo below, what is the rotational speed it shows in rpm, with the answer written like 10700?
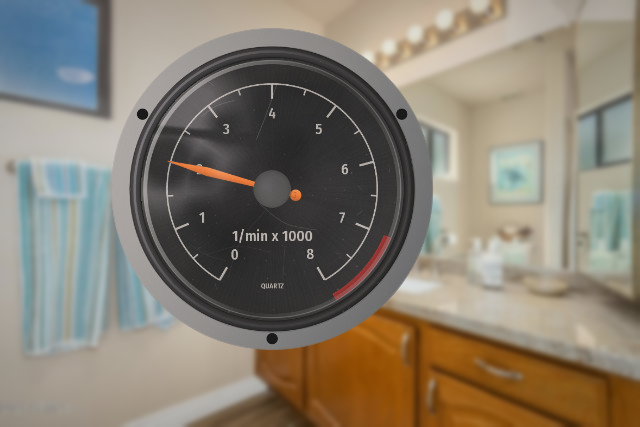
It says 2000
